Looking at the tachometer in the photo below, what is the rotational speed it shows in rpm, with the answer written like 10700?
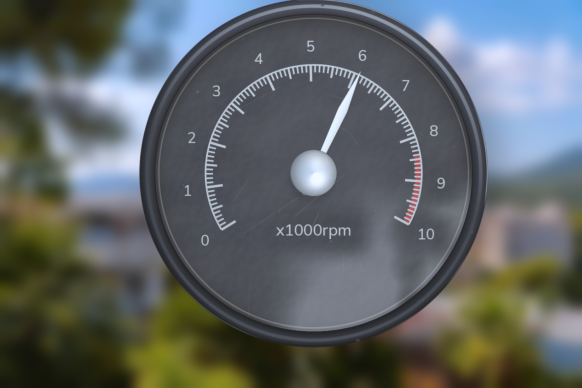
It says 6100
